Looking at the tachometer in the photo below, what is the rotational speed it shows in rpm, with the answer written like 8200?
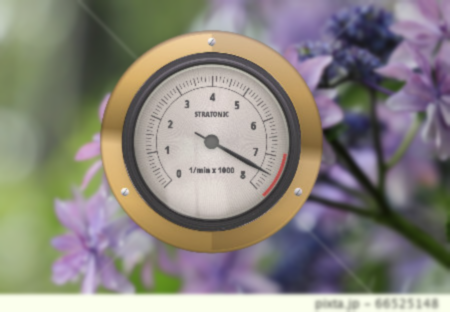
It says 7500
